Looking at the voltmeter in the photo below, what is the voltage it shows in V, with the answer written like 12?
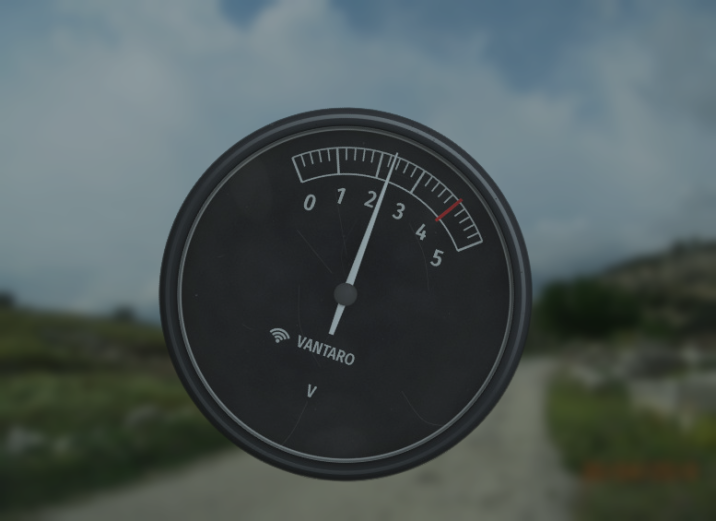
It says 2.3
